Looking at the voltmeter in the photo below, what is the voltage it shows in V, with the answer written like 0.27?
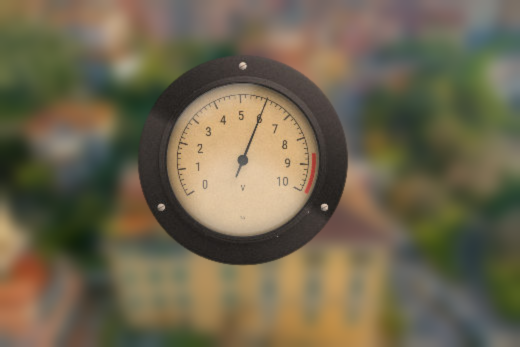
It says 6
